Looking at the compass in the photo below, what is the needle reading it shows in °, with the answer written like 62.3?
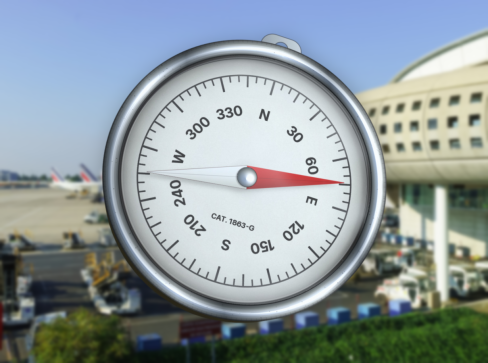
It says 75
